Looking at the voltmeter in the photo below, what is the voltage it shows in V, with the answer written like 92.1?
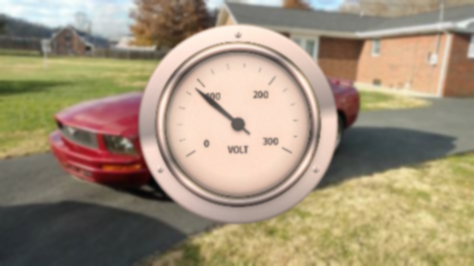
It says 90
